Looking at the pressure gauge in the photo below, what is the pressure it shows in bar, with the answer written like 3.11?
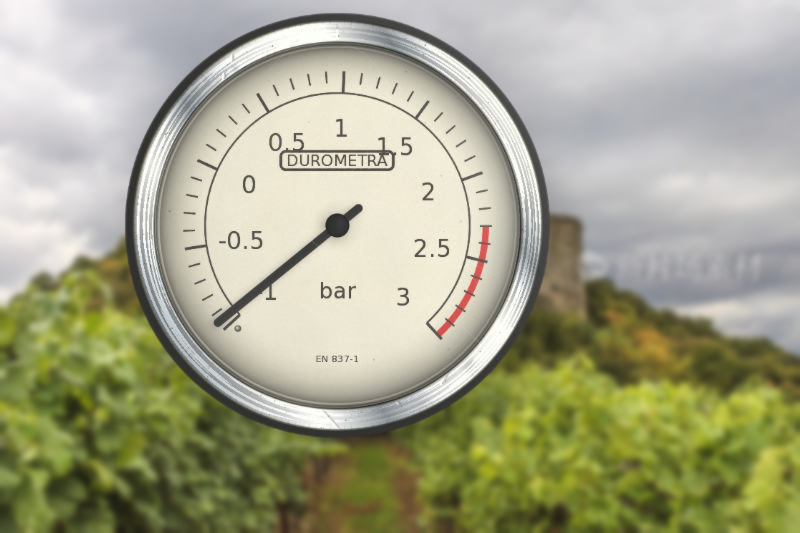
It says -0.95
